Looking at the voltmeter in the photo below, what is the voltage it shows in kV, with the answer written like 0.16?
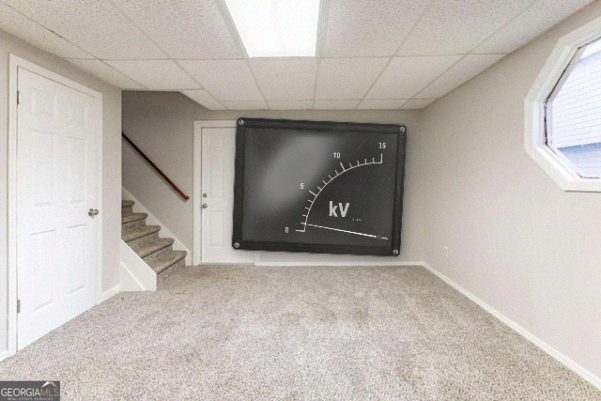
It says 1
